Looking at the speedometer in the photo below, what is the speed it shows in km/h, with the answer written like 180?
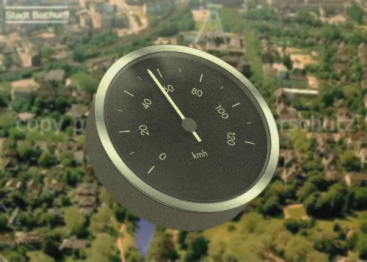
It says 55
